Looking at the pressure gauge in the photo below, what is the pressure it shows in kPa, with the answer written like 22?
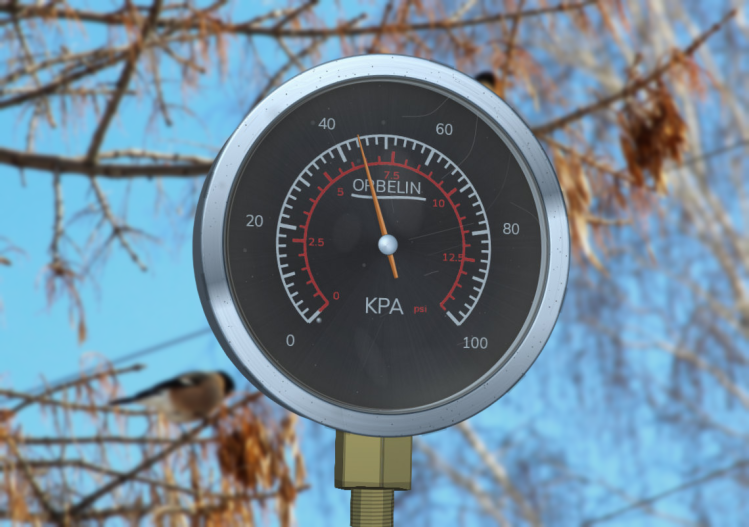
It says 44
